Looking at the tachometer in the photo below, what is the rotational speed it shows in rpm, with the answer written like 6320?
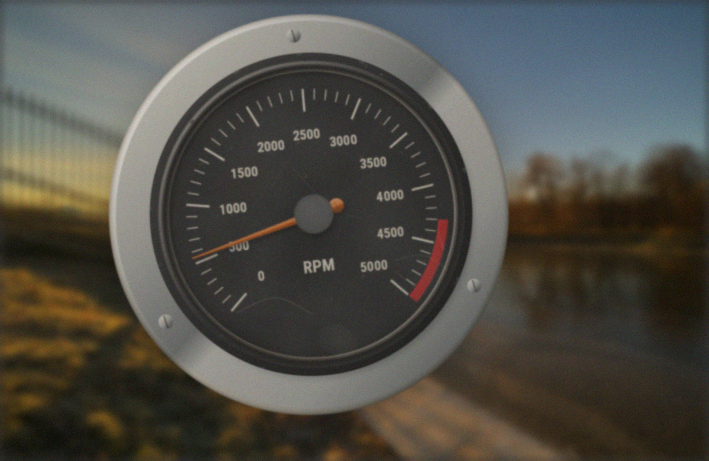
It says 550
